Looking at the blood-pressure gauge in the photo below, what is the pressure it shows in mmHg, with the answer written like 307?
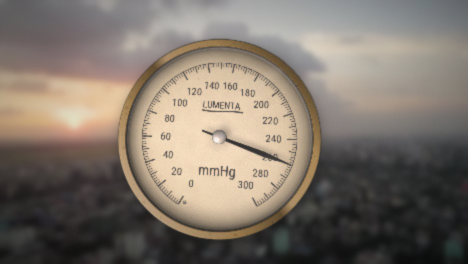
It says 260
